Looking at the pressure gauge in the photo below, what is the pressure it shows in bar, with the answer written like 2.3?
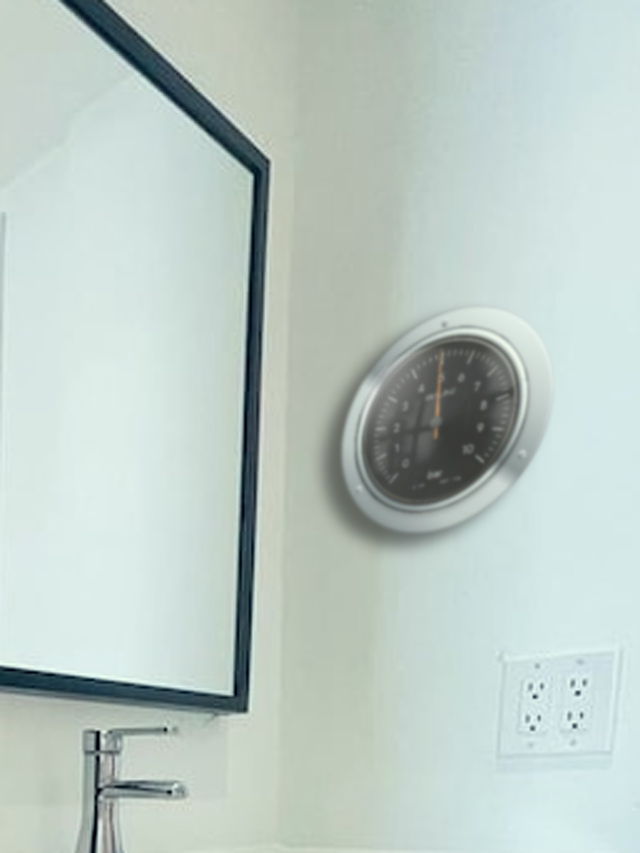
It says 5
